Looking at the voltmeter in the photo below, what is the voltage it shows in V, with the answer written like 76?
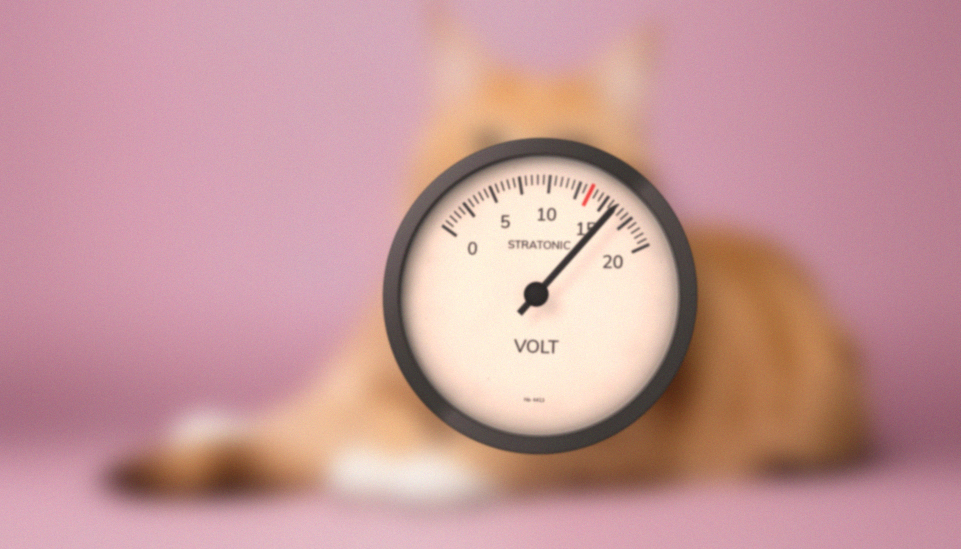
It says 16
